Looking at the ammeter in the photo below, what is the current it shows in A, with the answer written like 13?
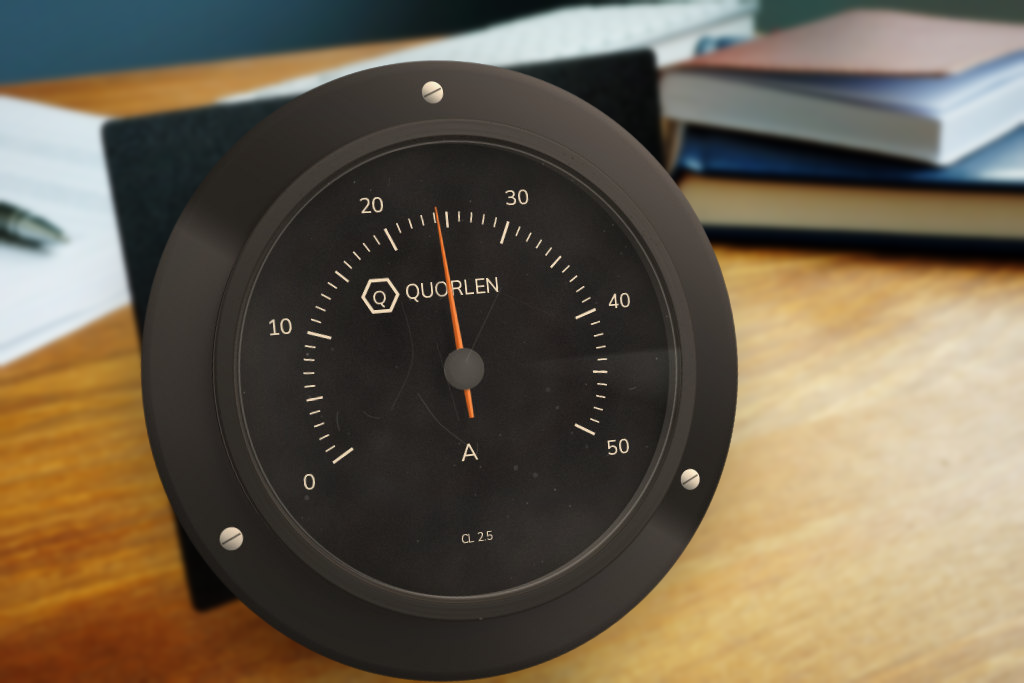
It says 24
